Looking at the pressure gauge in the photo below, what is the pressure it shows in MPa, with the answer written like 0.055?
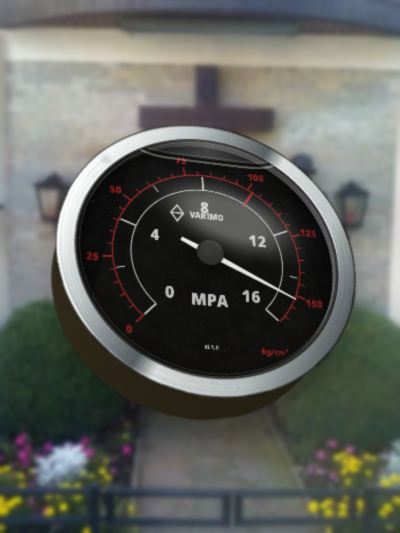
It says 15
